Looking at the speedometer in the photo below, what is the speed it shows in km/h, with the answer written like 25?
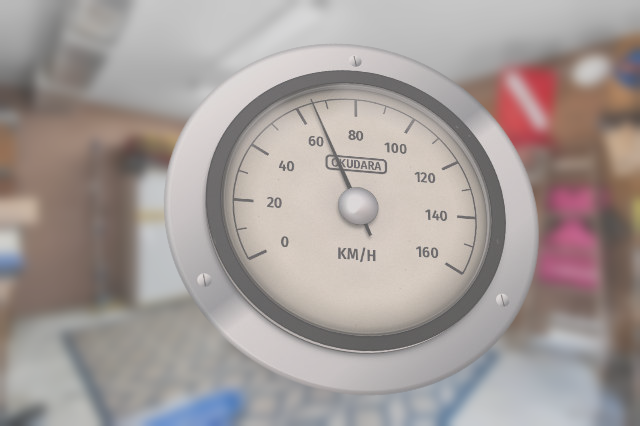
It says 65
